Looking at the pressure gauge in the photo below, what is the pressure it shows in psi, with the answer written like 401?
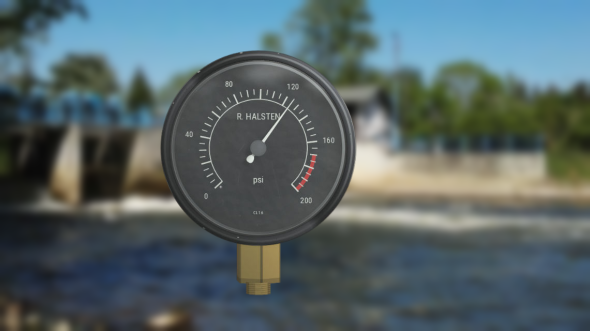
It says 125
